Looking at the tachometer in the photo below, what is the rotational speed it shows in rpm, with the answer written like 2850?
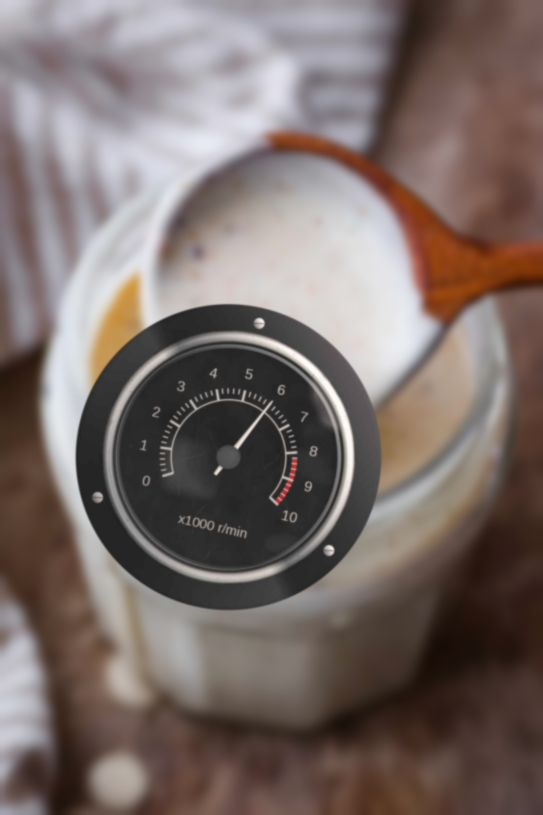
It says 6000
